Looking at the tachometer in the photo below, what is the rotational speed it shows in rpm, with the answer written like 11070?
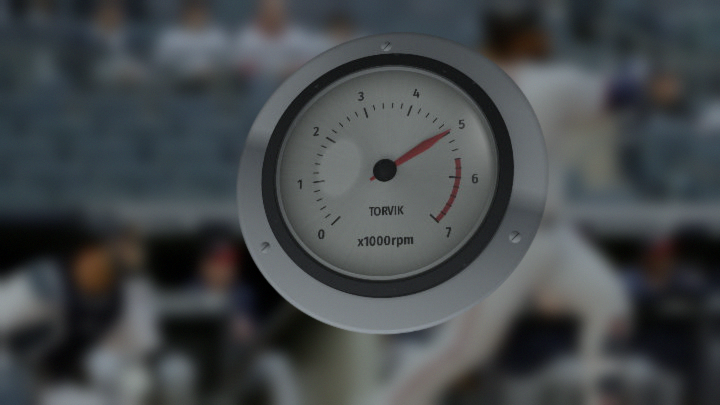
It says 5000
